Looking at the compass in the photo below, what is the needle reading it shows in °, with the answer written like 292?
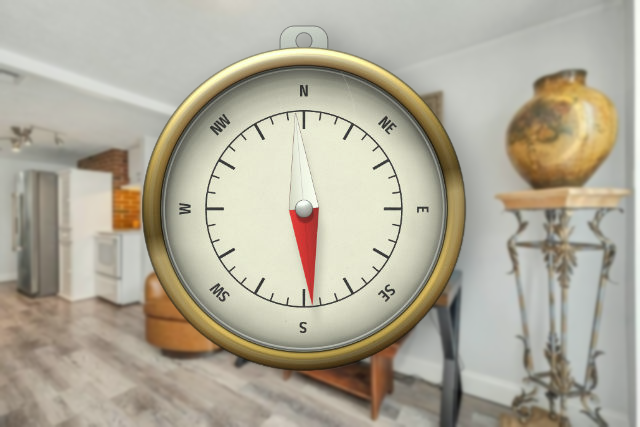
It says 175
